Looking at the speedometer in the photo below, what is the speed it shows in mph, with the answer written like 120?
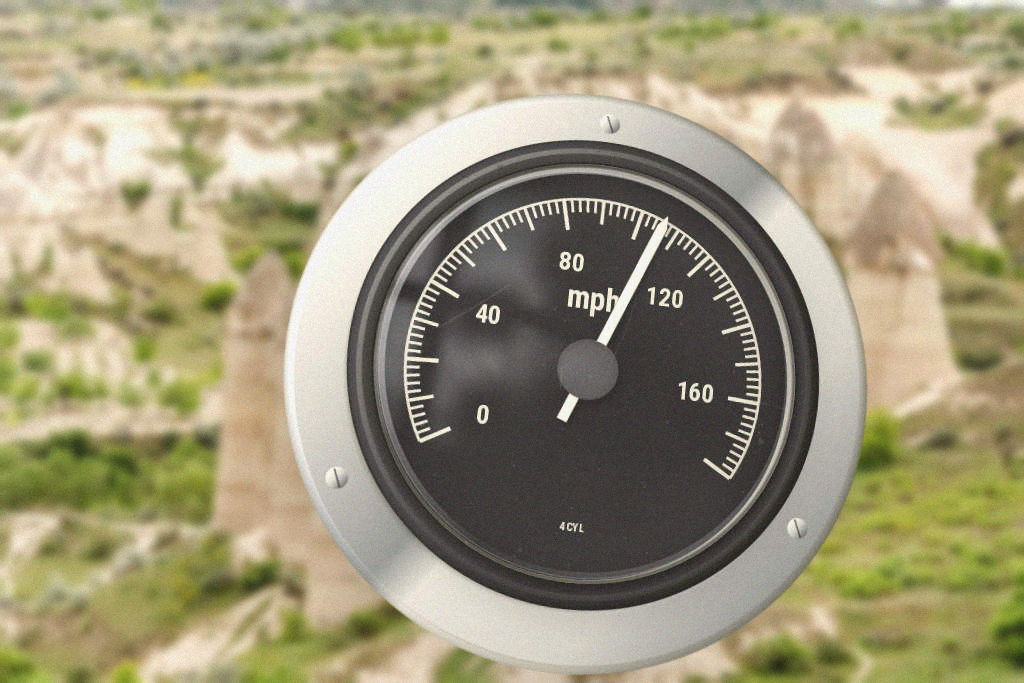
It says 106
